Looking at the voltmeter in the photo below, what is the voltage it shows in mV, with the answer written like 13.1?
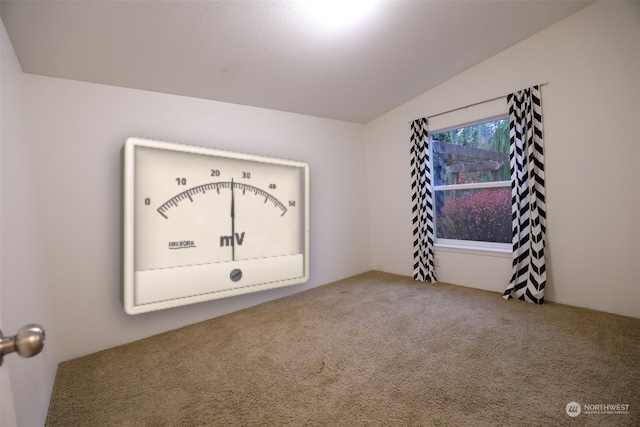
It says 25
